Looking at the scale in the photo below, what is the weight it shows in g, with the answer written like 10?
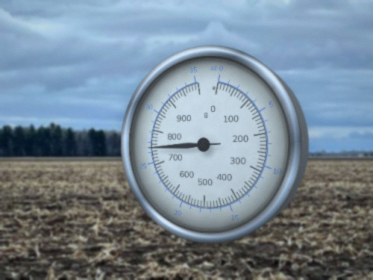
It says 750
